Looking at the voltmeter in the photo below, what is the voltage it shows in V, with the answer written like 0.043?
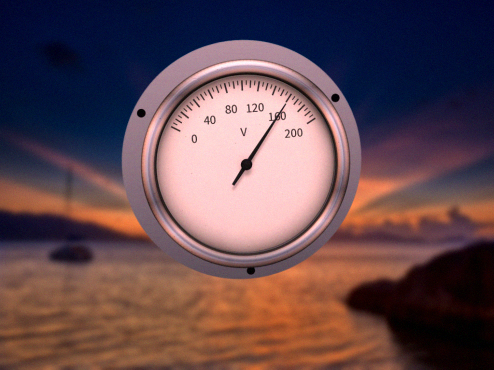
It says 160
